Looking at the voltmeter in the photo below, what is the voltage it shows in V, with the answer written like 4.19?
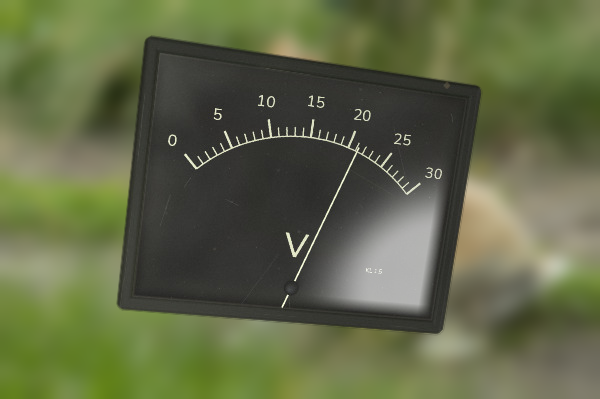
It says 21
